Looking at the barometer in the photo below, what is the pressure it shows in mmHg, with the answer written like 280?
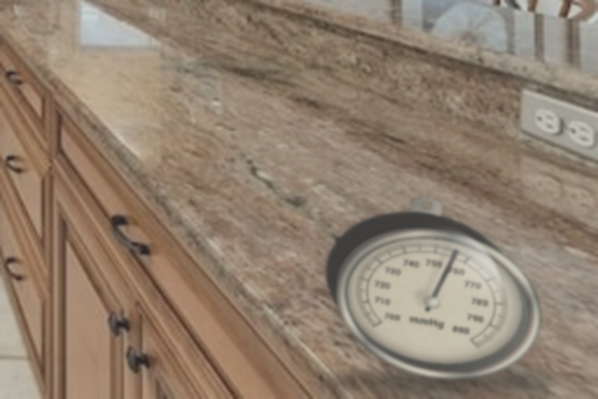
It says 755
